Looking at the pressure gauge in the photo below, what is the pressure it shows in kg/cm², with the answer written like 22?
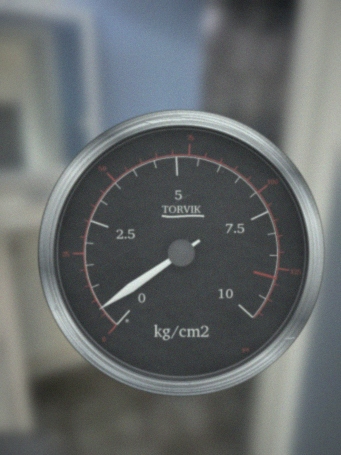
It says 0.5
